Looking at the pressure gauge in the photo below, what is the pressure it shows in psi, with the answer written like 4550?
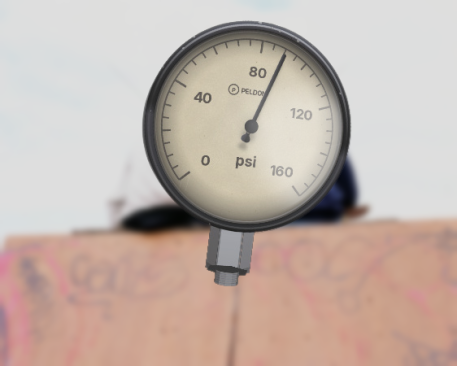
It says 90
